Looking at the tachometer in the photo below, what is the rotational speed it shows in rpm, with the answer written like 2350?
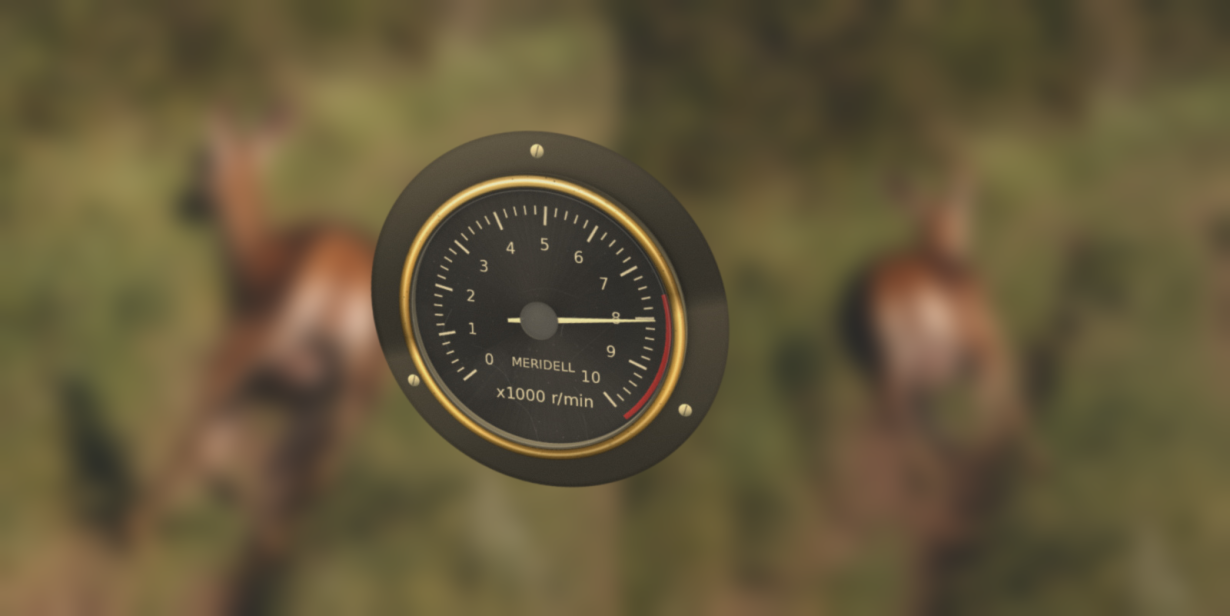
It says 8000
